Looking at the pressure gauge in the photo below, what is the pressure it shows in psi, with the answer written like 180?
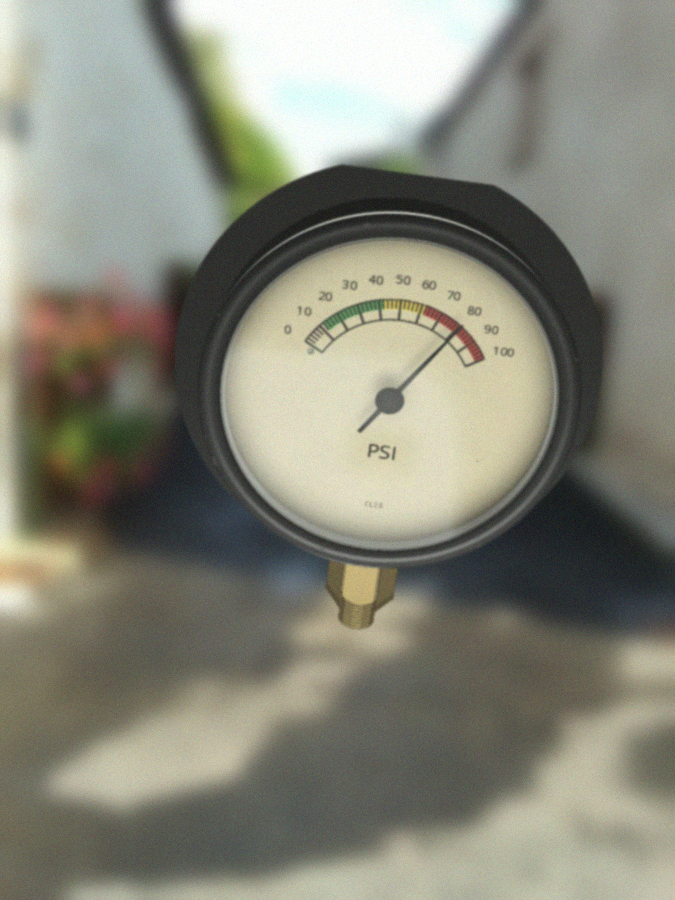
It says 80
